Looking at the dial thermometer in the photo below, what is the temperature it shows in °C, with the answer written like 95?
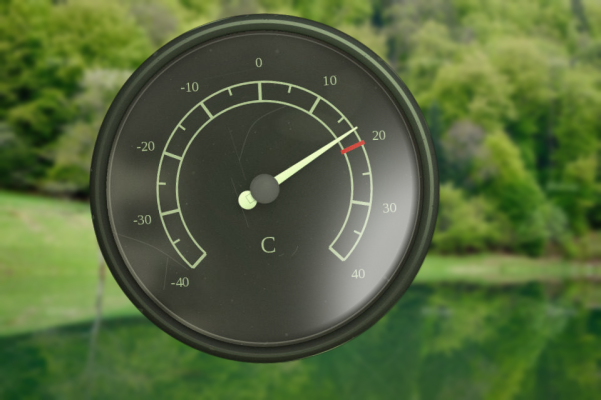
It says 17.5
